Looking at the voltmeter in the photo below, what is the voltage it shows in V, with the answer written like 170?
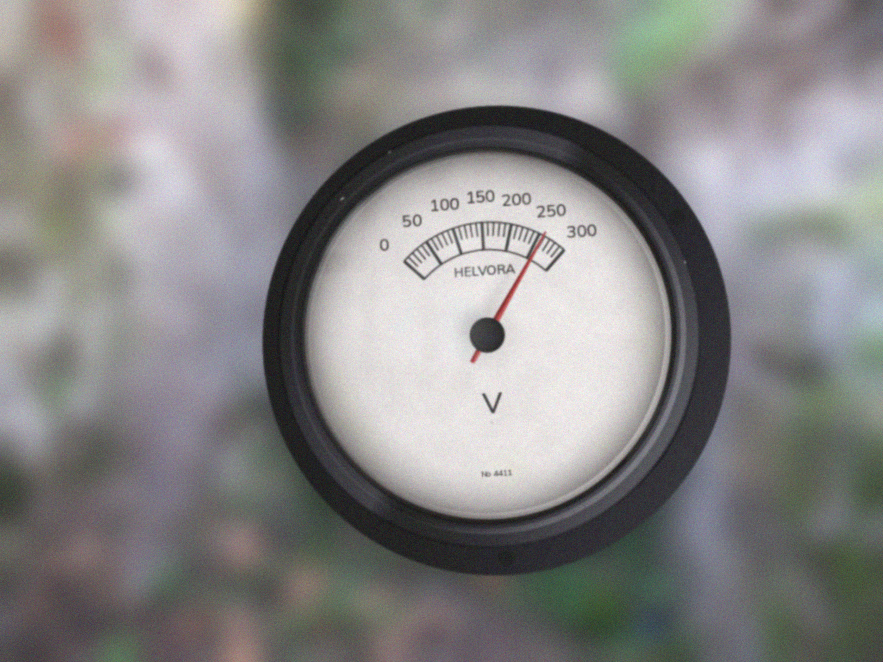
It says 260
